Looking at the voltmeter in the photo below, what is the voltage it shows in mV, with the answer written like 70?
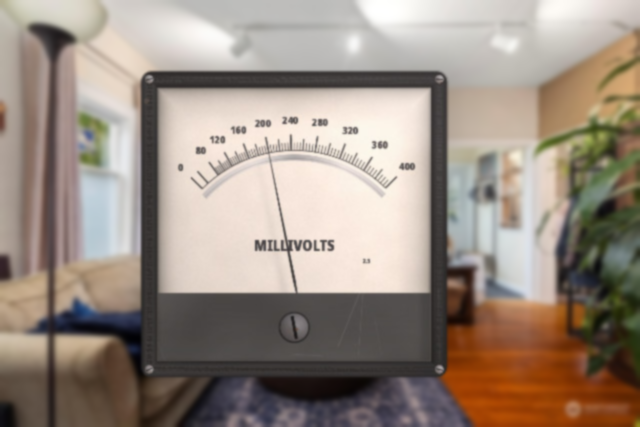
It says 200
